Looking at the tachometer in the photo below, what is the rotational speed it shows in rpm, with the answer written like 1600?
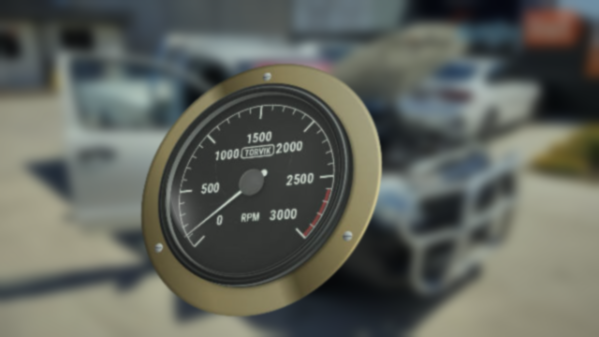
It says 100
